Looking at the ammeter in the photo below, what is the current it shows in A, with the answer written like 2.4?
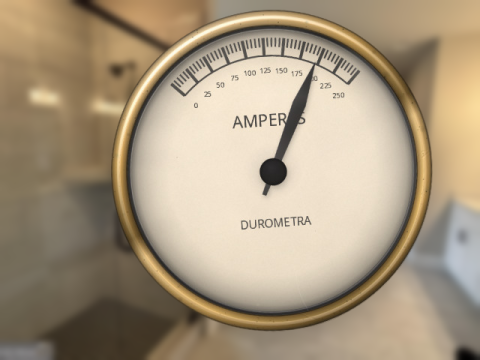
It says 195
